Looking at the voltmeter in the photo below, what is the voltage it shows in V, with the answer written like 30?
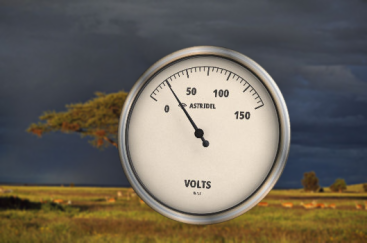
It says 25
